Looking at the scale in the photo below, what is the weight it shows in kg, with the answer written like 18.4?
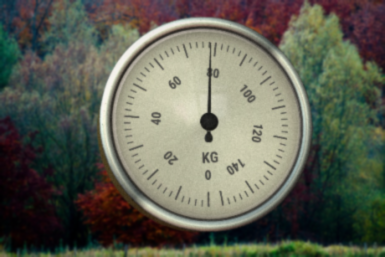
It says 78
